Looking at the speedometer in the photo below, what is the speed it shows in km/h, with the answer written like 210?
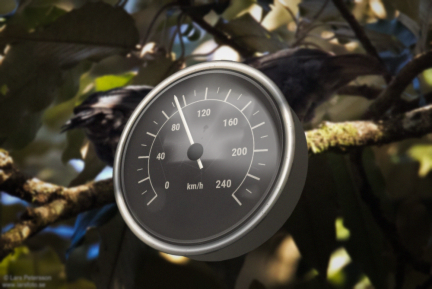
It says 95
